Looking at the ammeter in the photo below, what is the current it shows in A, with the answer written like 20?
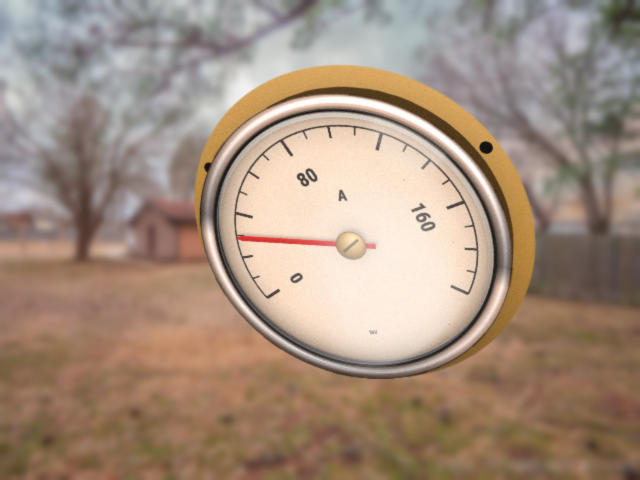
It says 30
